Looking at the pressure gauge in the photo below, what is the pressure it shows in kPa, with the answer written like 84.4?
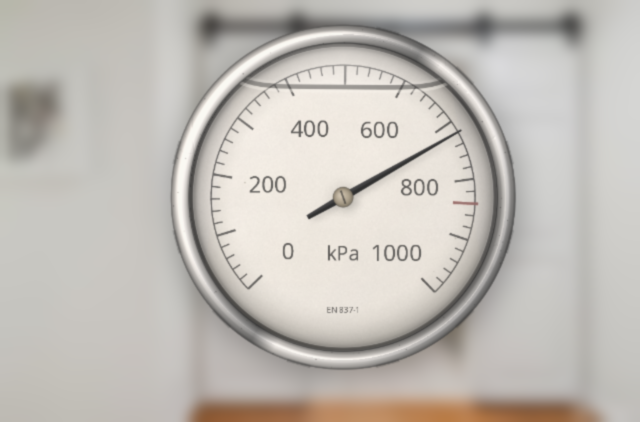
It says 720
